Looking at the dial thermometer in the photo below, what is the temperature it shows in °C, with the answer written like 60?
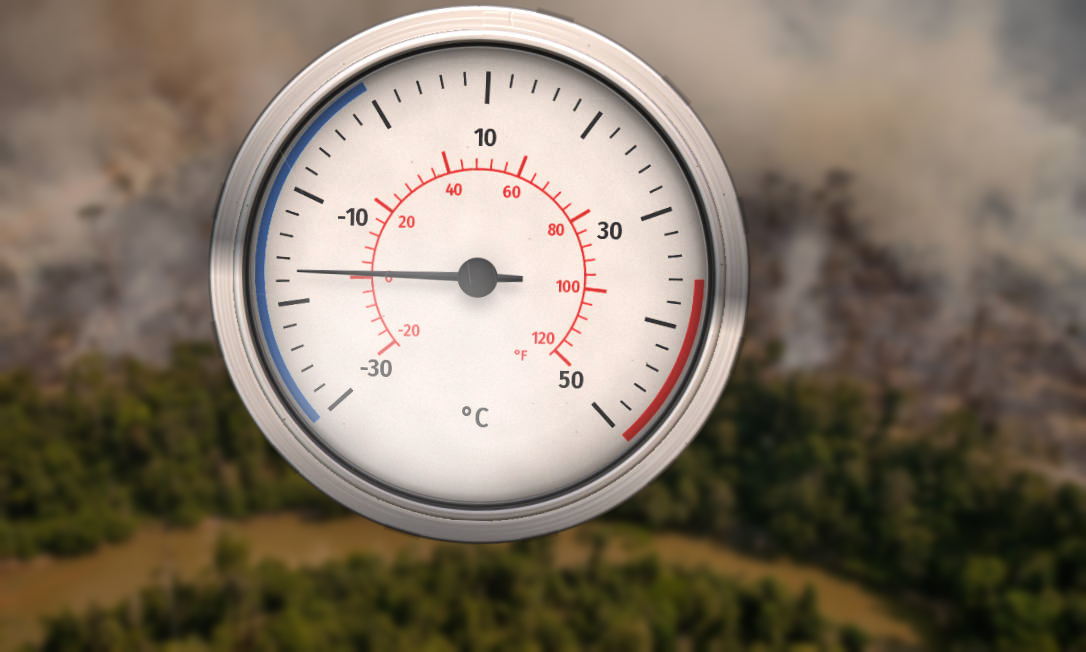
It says -17
